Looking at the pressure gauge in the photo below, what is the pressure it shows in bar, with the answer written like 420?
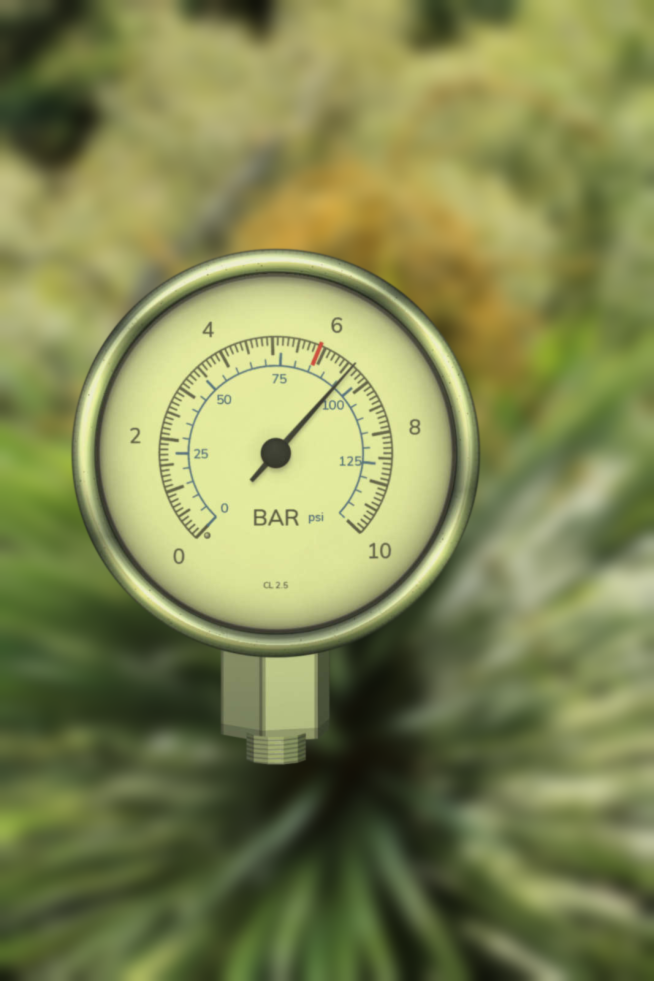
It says 6.6
